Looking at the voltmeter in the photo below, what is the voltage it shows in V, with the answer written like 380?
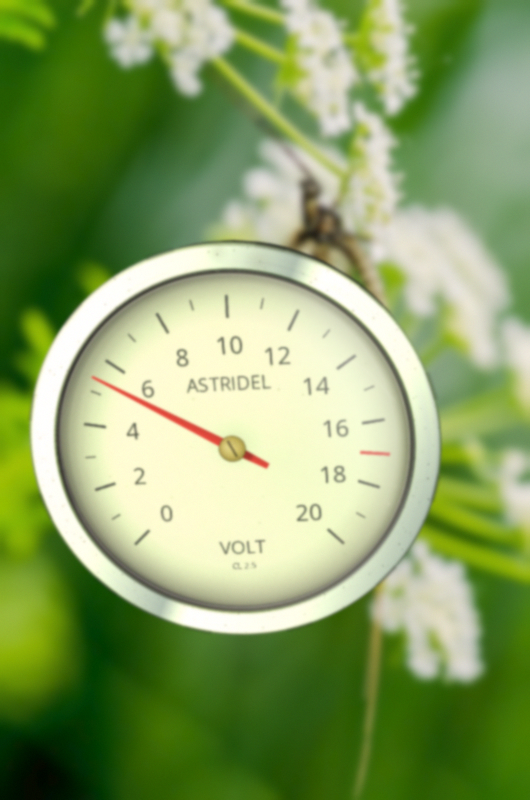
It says 5.5
